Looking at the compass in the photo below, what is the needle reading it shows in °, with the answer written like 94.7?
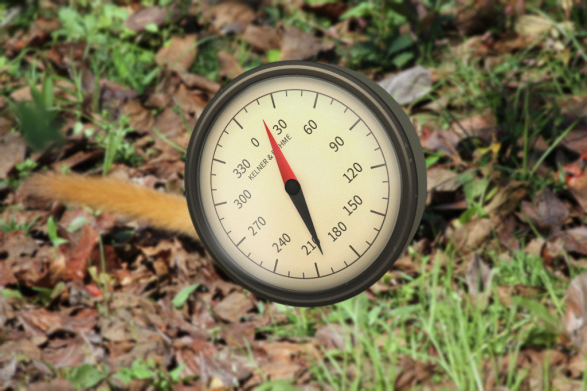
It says 20
